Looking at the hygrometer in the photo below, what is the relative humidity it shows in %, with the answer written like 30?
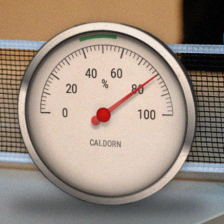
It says 80
